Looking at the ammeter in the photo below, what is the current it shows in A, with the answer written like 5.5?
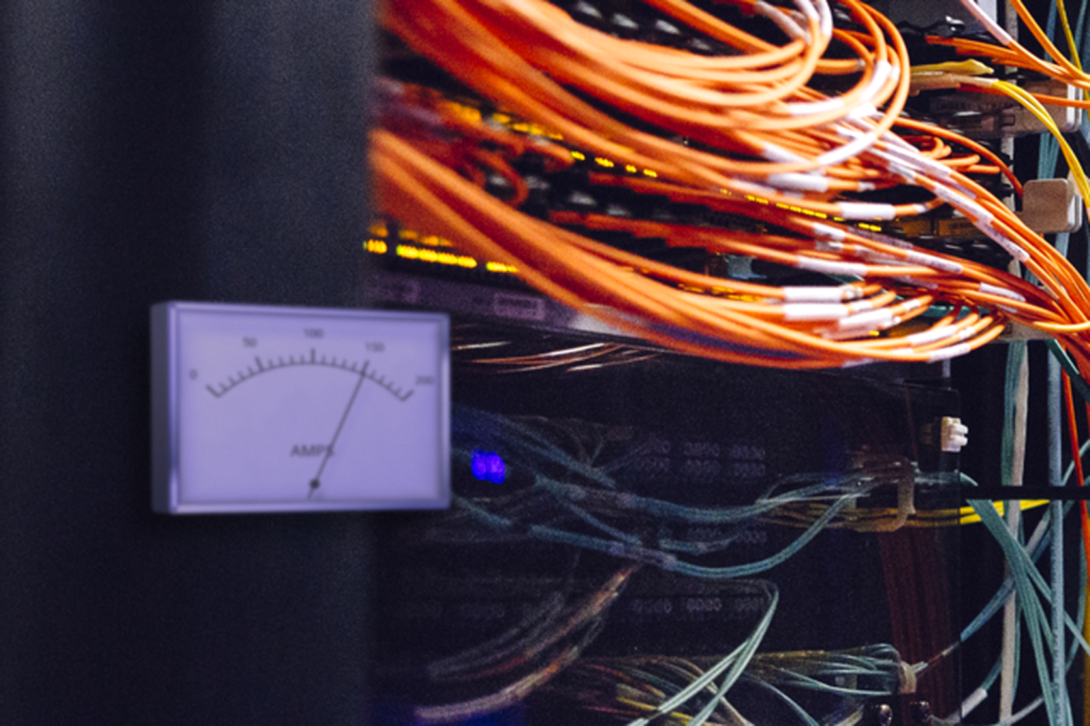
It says 150
